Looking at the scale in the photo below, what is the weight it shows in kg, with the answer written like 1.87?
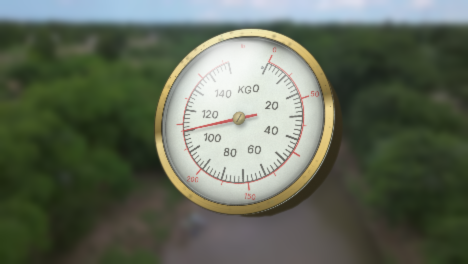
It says 110
